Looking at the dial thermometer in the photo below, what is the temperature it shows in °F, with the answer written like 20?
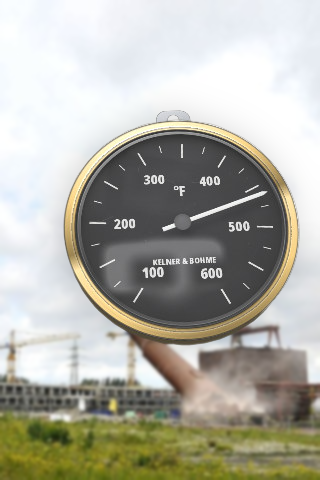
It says 462.5
